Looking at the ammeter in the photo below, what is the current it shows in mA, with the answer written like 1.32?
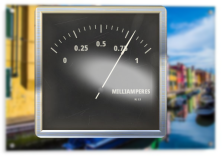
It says 0.8
